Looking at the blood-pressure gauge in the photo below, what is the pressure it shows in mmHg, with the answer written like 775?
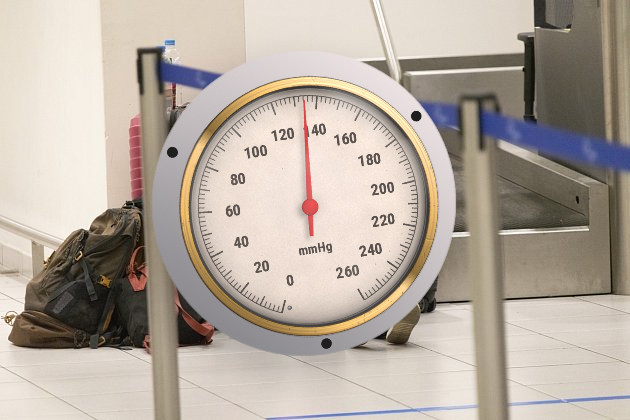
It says 134
